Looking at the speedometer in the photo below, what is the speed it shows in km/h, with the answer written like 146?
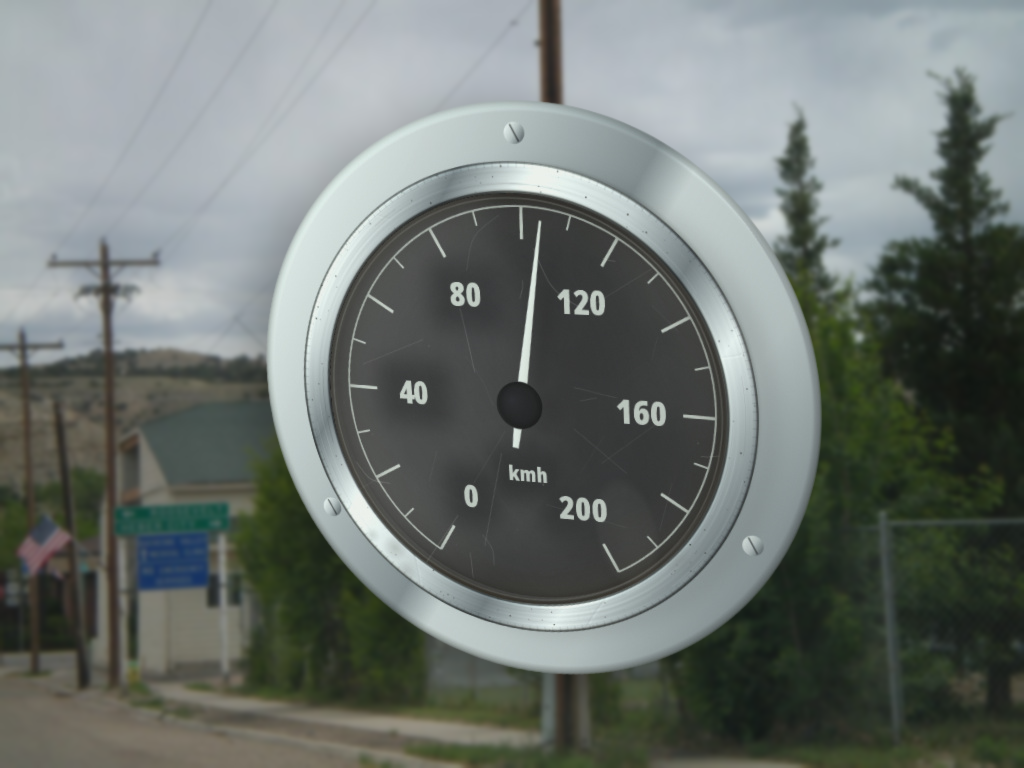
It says 105
